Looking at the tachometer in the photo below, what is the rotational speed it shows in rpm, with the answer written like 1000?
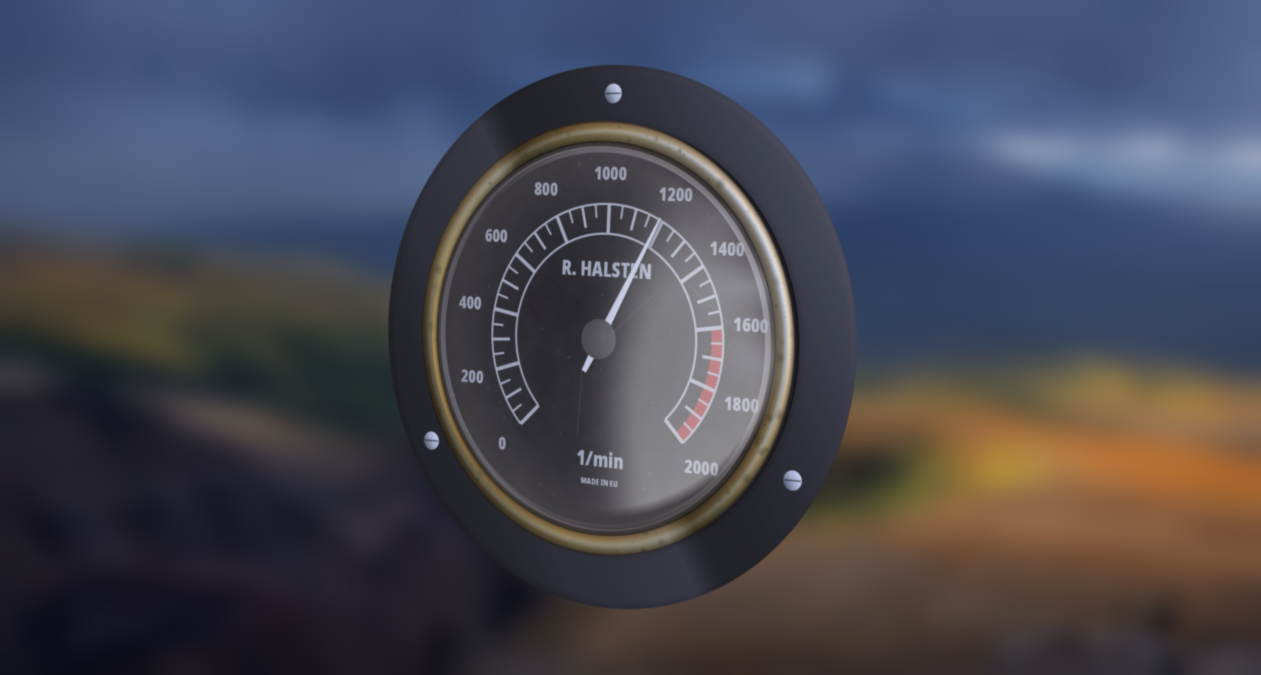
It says 1200
